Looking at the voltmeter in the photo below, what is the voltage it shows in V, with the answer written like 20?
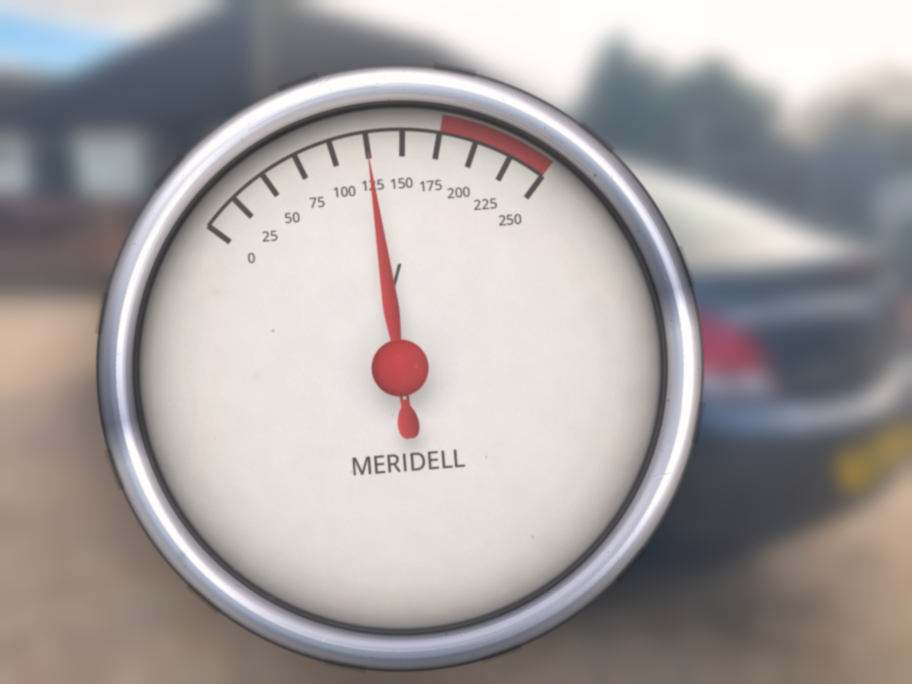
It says 125
